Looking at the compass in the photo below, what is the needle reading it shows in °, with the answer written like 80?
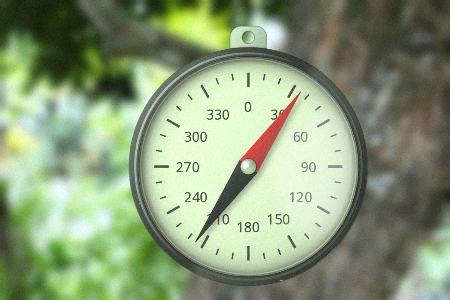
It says 35
